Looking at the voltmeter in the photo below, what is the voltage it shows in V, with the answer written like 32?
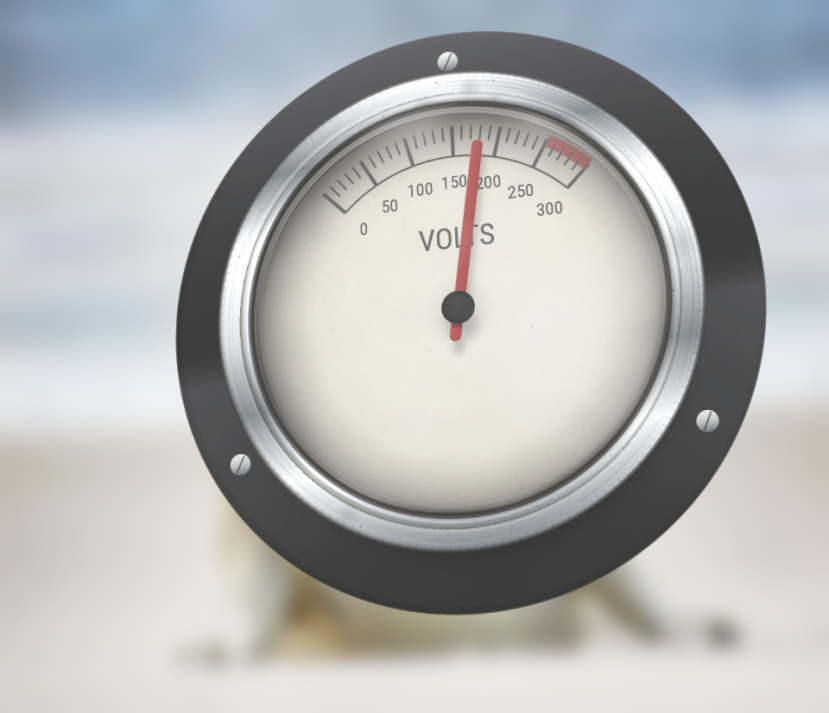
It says 180
